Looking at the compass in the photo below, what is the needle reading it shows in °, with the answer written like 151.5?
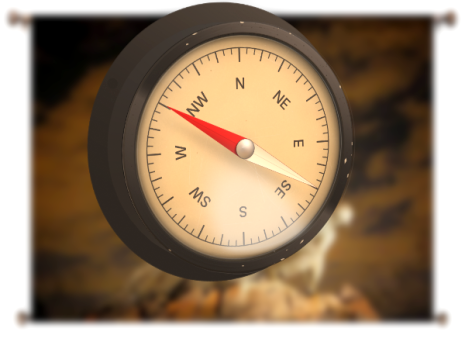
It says 300
